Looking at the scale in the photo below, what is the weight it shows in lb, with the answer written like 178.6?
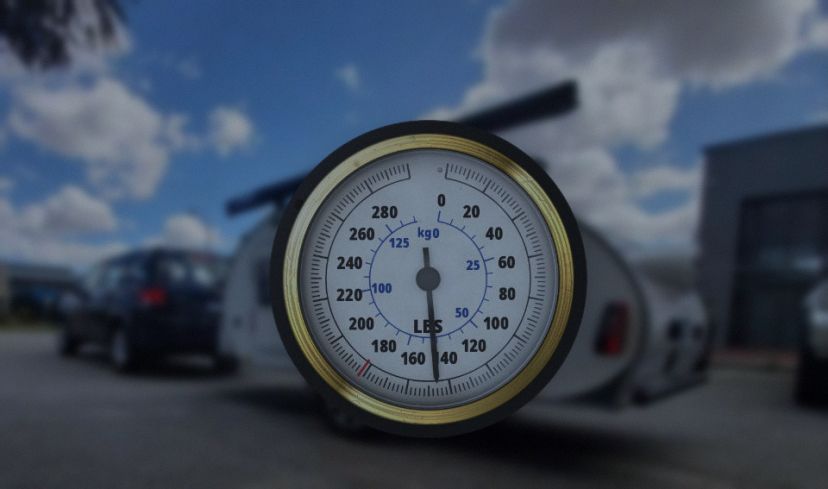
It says 146
